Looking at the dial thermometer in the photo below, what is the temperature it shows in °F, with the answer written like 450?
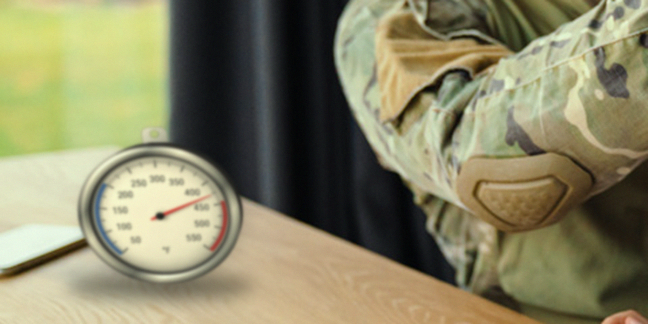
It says 425
